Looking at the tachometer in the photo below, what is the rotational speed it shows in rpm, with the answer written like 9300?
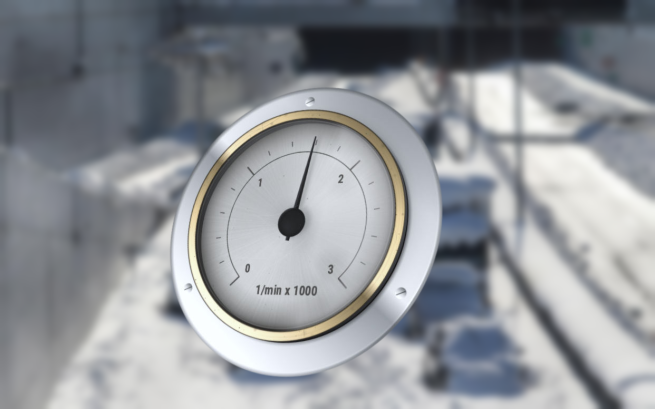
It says 1600
